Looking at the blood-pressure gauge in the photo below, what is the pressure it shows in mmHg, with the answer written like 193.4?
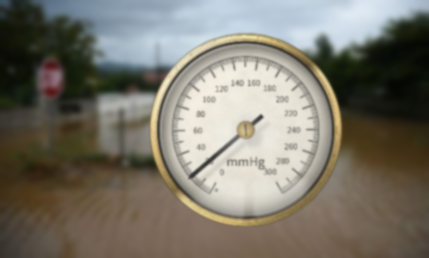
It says 20
